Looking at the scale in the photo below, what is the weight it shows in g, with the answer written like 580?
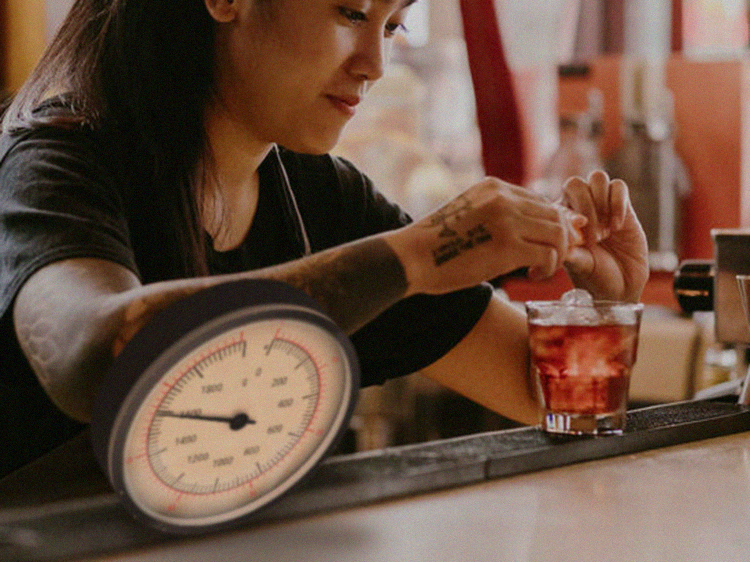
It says 1600
